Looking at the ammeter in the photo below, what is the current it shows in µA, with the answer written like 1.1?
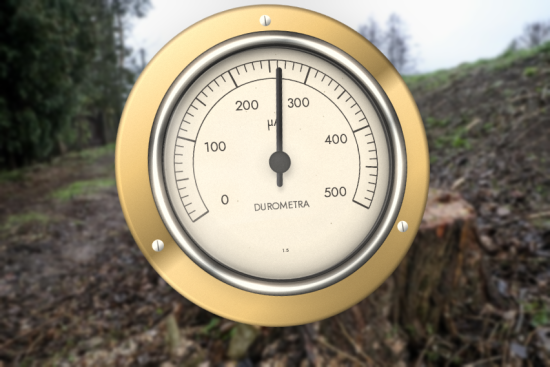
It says 260
